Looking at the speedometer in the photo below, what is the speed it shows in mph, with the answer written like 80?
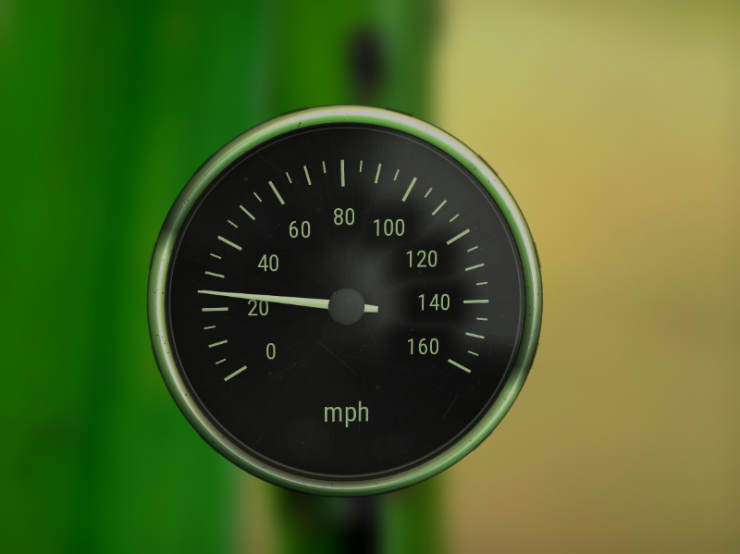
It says 25
